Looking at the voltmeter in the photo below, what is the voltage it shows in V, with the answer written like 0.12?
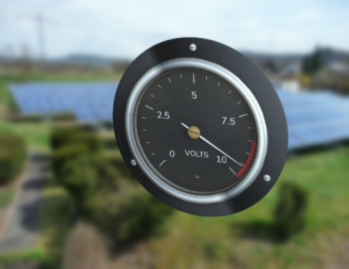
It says 9.5
